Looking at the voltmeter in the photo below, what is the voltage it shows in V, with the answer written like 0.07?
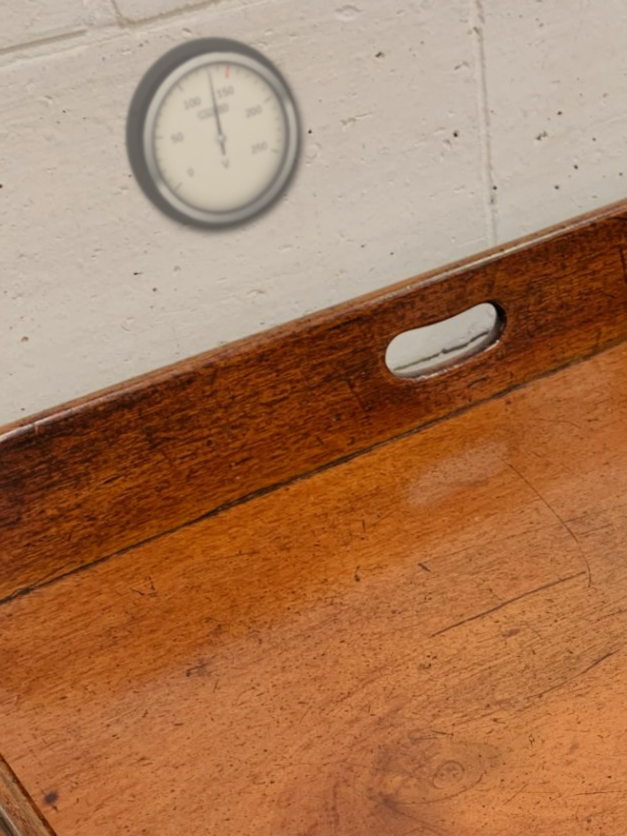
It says 130
